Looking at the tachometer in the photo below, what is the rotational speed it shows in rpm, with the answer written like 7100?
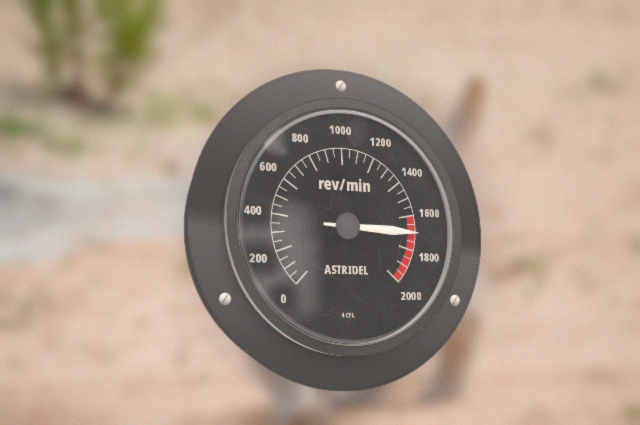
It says 1700
